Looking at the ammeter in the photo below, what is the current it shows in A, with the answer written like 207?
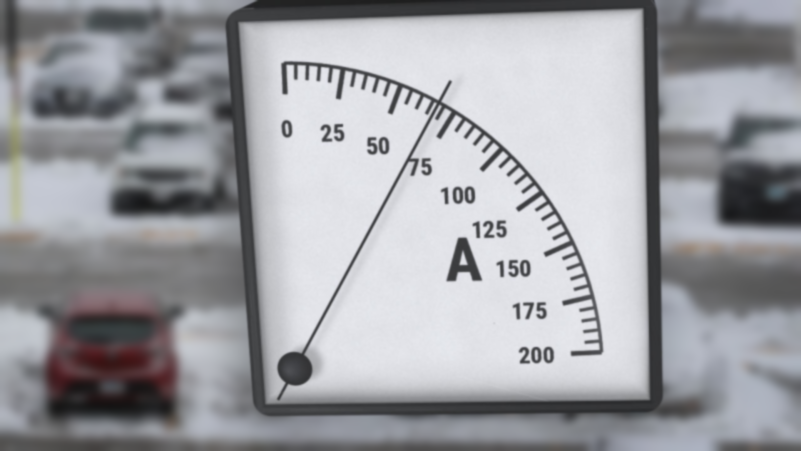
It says 67.5
